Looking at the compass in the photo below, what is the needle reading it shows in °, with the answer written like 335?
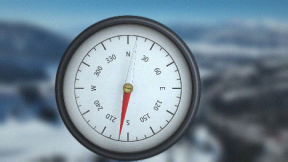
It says 190
